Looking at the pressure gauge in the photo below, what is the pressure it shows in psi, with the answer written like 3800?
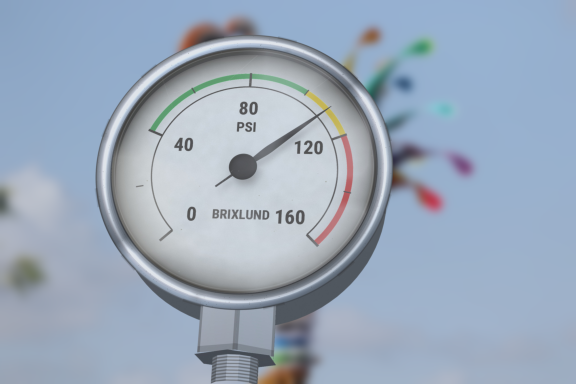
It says 110
